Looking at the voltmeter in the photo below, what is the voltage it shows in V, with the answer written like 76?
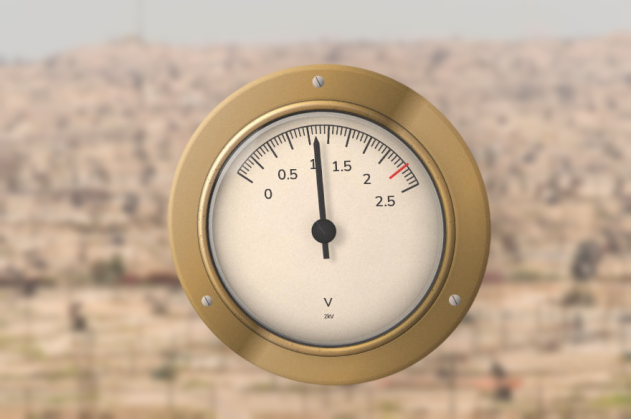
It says 1.1
